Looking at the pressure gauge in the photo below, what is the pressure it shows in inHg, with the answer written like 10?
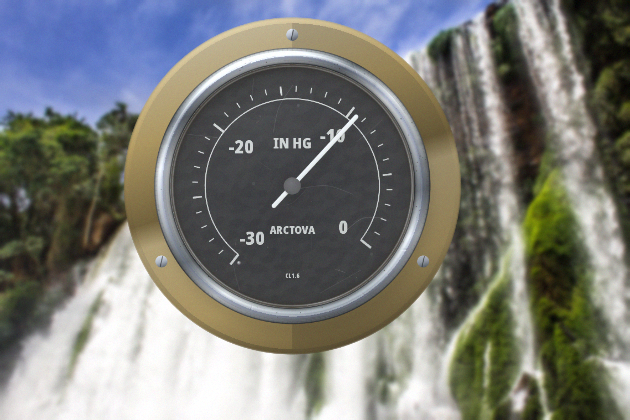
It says -9.5
